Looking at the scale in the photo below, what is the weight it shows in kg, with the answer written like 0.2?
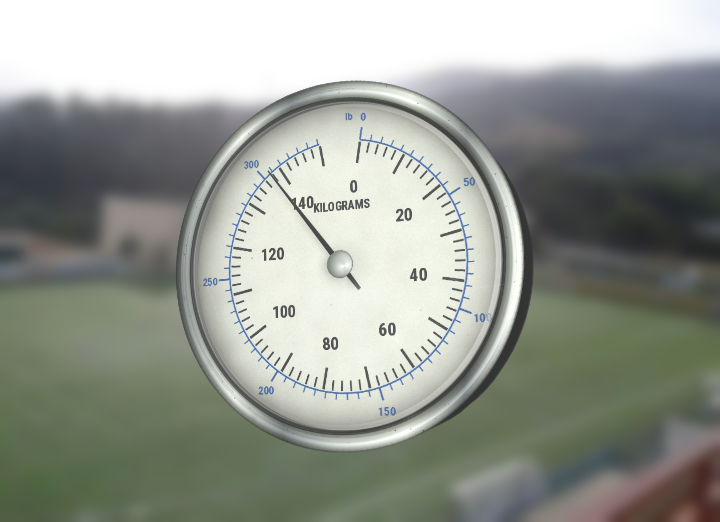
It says 138
